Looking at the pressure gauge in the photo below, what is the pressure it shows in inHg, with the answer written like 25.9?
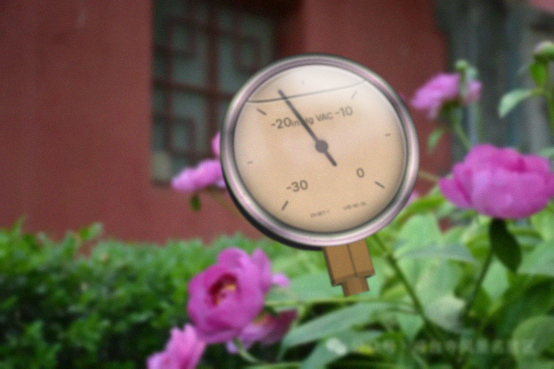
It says -17.5
